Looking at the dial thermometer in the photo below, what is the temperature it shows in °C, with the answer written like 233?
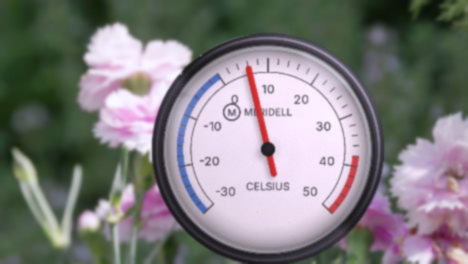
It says 6
